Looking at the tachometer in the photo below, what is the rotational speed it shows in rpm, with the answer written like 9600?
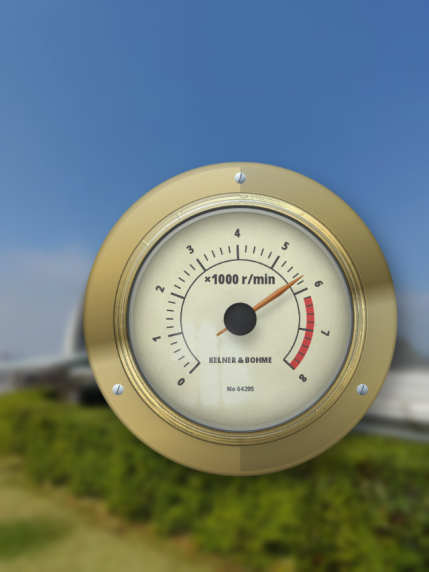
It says 5700
